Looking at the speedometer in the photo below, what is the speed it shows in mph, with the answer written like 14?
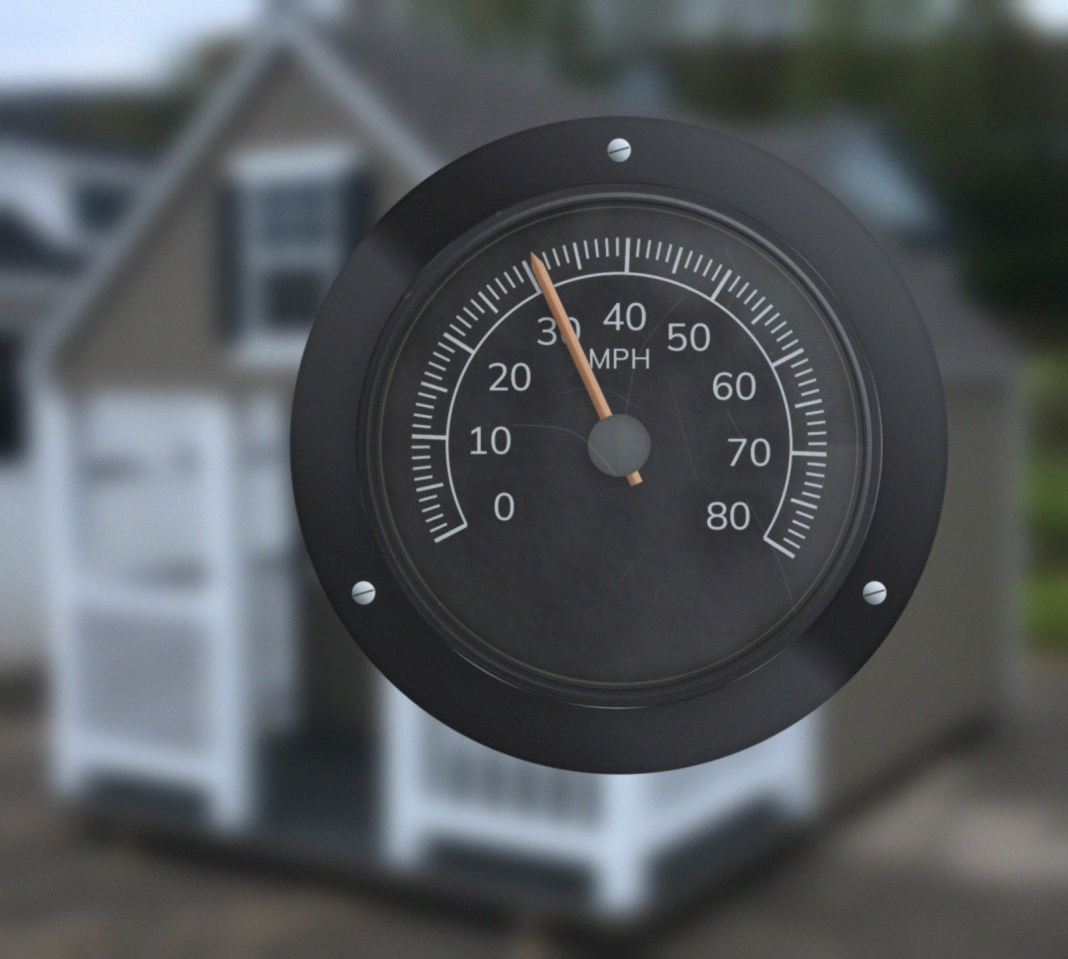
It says 31
